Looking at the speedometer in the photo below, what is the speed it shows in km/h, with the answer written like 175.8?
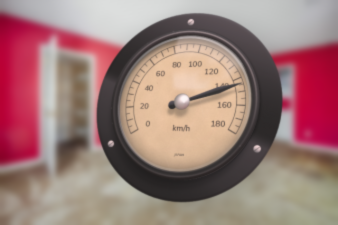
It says 145
